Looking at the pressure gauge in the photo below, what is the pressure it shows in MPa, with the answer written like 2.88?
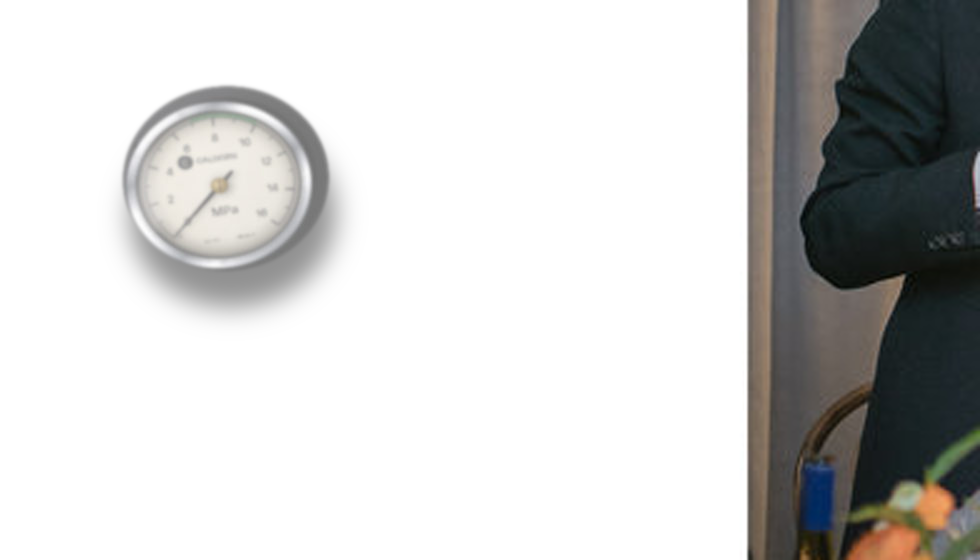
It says 0
